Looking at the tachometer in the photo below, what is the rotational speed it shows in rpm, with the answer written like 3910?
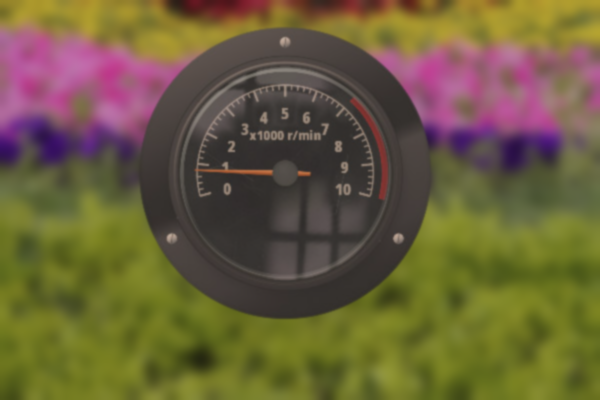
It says 800
